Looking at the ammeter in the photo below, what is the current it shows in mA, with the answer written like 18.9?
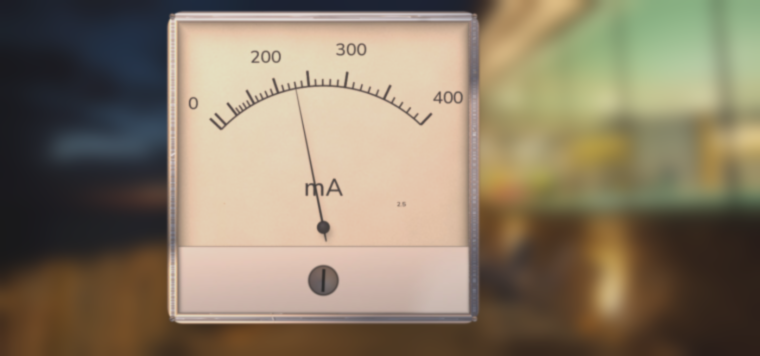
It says 230
